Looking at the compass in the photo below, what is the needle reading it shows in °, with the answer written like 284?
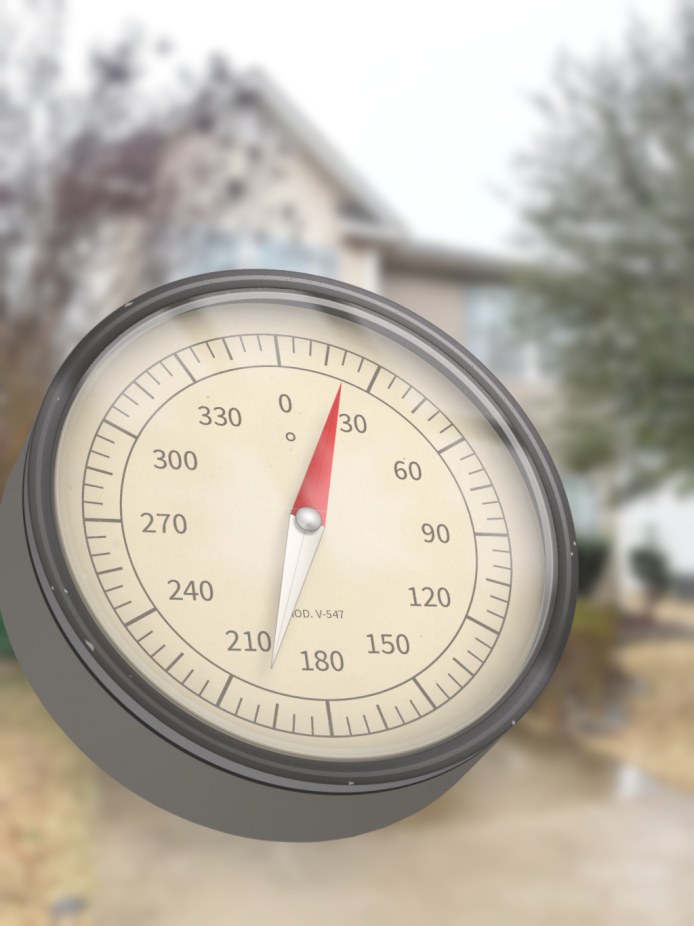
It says 20
